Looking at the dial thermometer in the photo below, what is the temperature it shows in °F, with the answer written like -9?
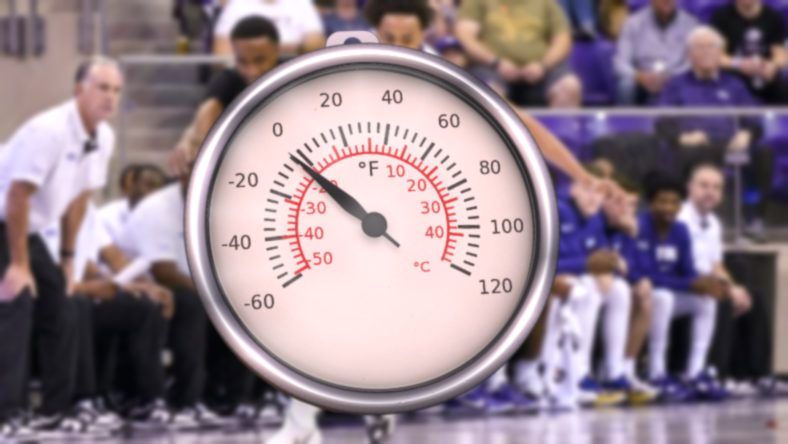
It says -4
